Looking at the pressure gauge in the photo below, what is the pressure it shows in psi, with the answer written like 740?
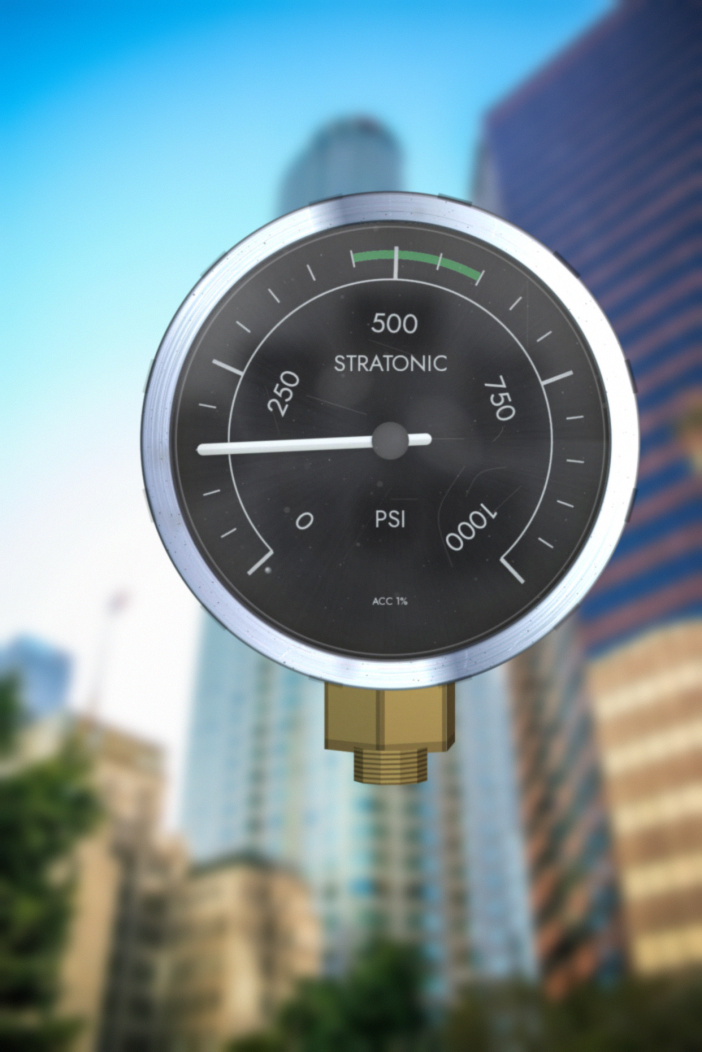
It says 150
